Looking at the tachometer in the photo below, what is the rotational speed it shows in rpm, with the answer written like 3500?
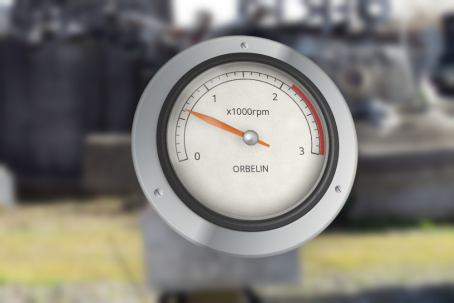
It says 600
